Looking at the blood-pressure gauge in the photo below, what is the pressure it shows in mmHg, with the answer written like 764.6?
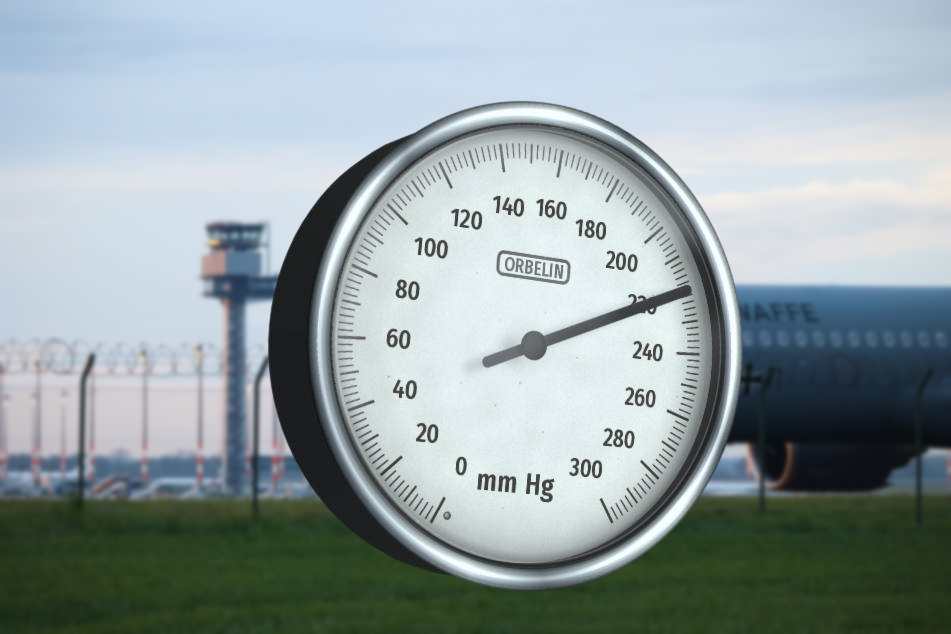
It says 220
